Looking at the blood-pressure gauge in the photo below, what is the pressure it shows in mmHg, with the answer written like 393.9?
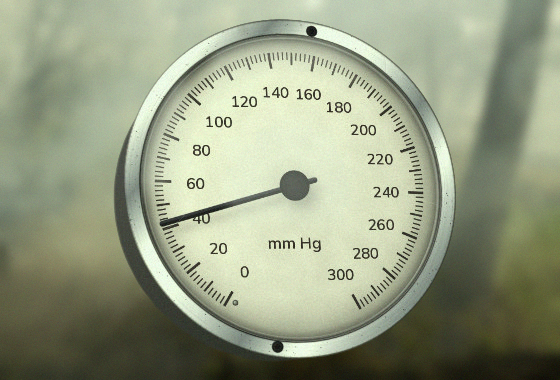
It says 42
